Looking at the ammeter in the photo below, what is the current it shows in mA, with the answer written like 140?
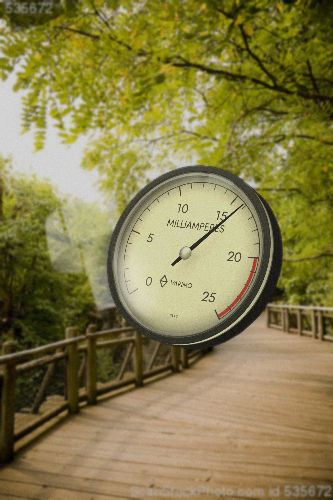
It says 16
